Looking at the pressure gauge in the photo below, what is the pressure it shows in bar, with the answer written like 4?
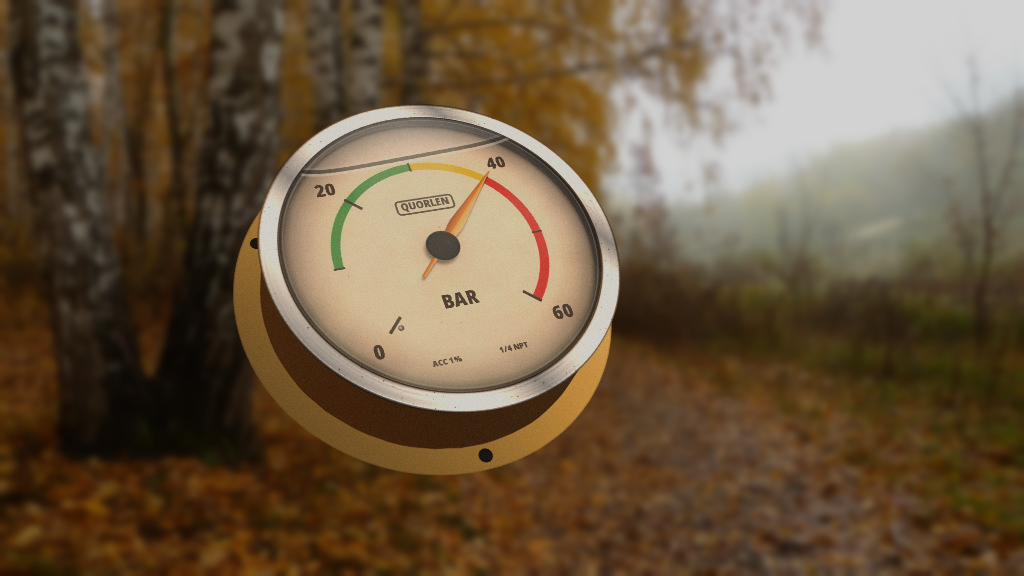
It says 40
